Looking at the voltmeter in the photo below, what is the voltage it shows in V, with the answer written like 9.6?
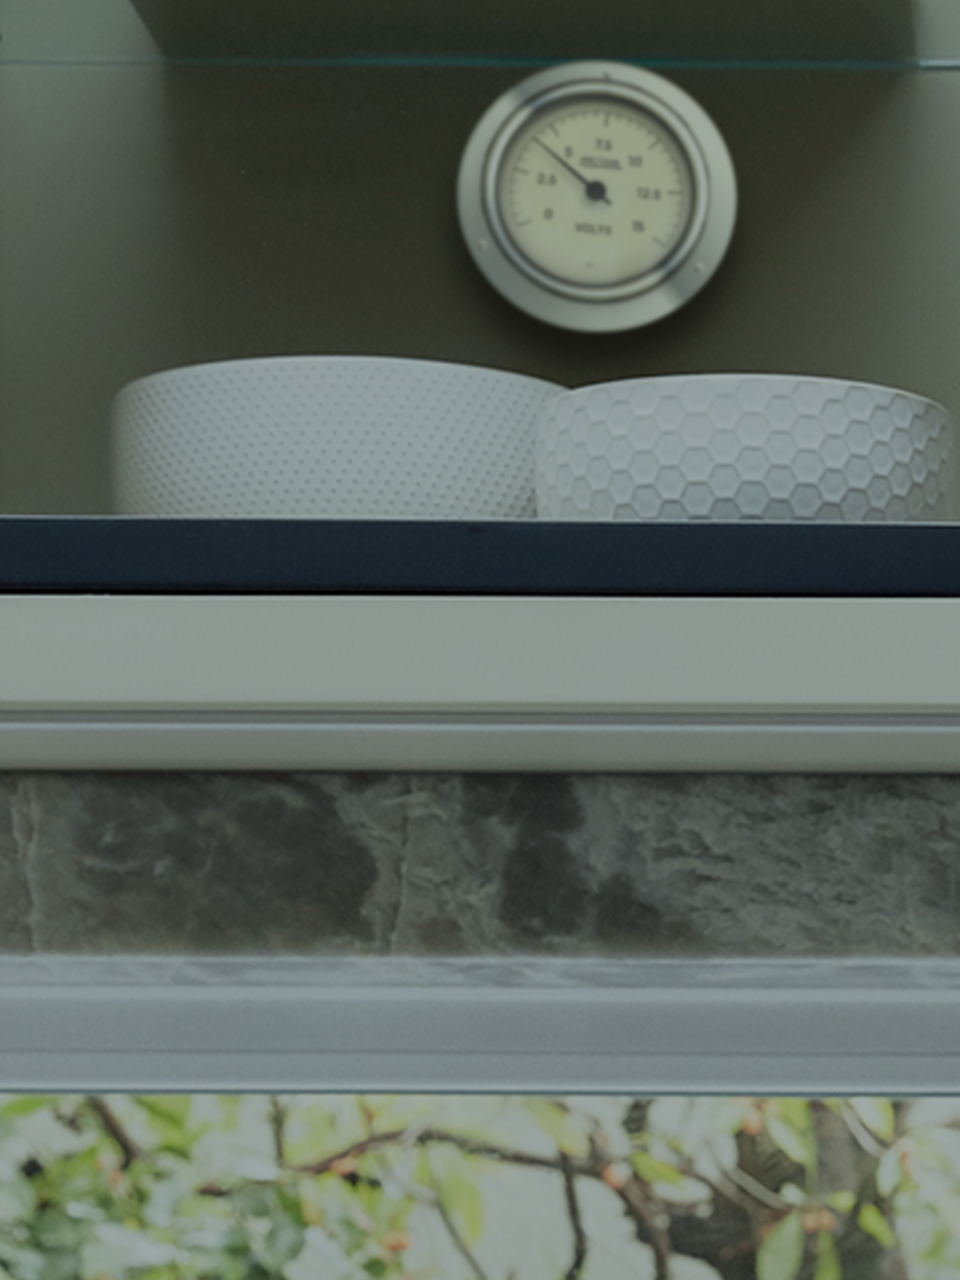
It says 4
